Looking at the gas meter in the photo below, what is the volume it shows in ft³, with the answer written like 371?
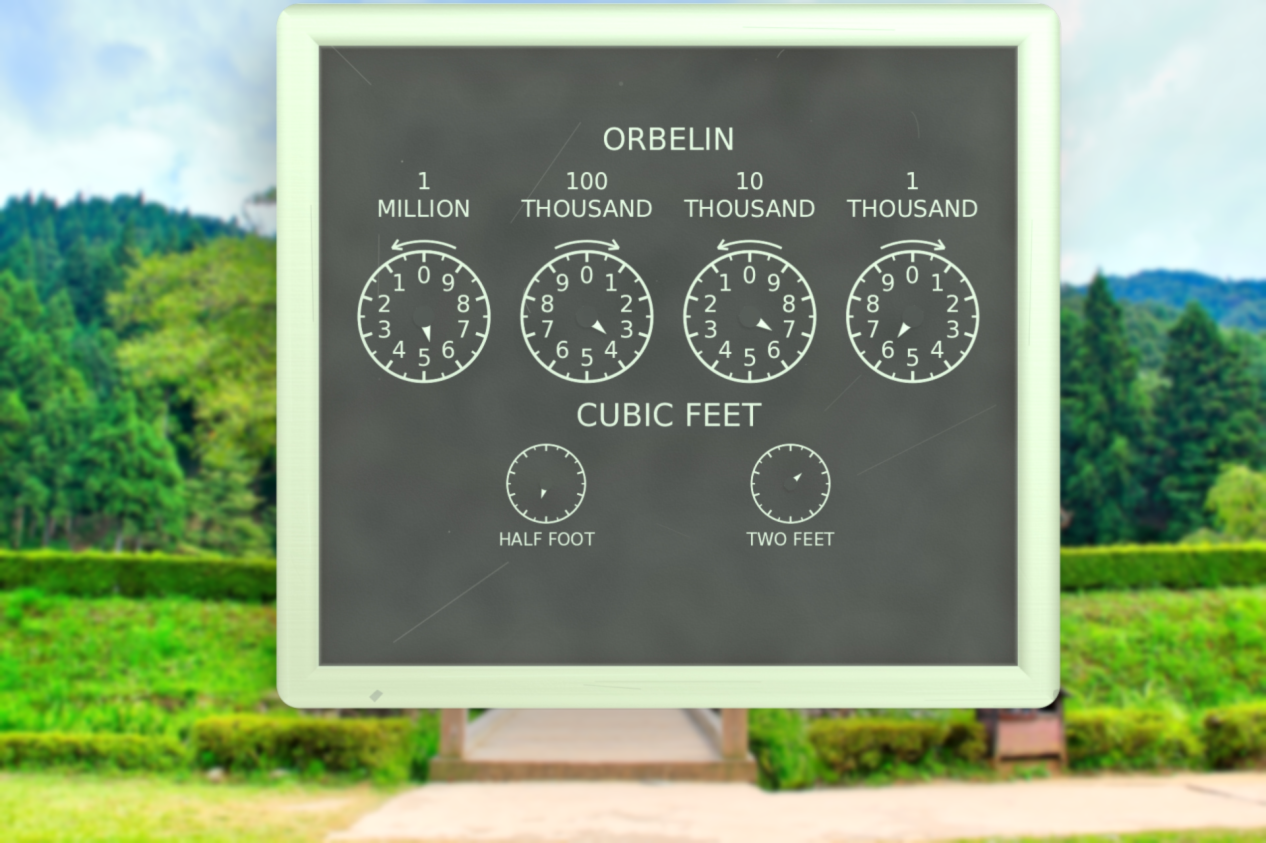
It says 536600
